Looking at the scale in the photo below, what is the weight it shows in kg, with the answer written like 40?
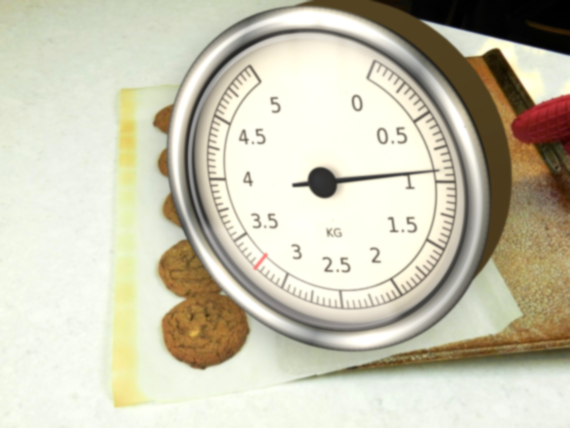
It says 0.9
